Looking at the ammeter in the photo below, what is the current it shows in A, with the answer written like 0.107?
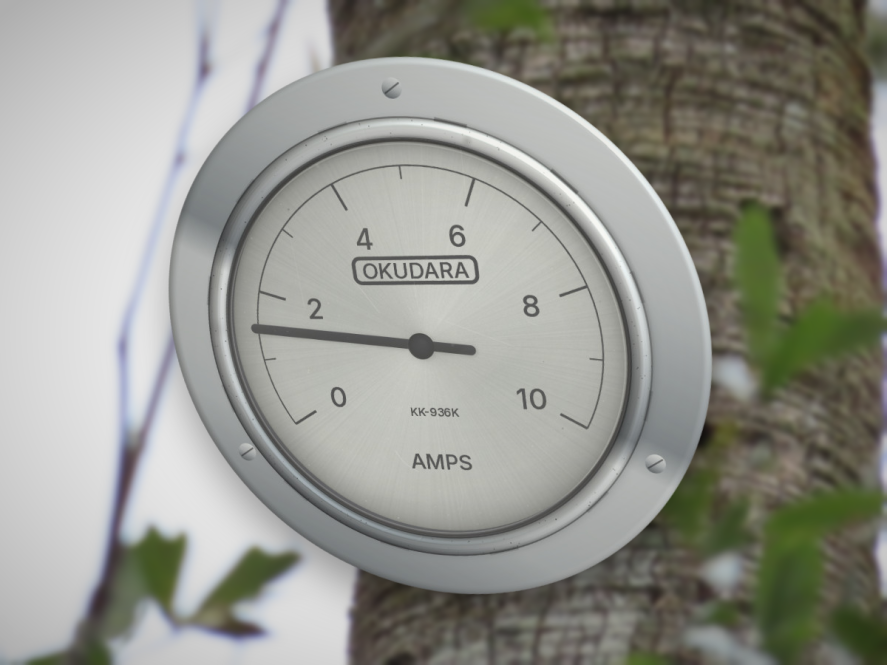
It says 1.5
